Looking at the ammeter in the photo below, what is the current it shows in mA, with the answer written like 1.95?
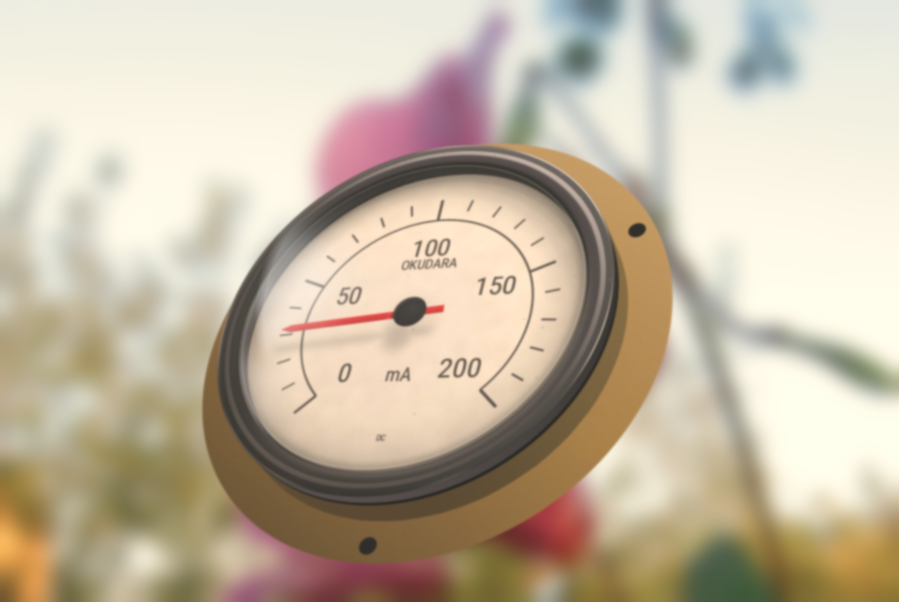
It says 30
